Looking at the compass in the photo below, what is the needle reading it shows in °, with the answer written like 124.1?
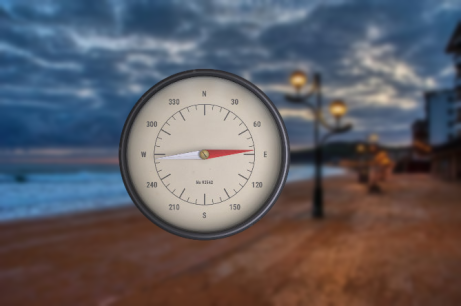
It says 85
